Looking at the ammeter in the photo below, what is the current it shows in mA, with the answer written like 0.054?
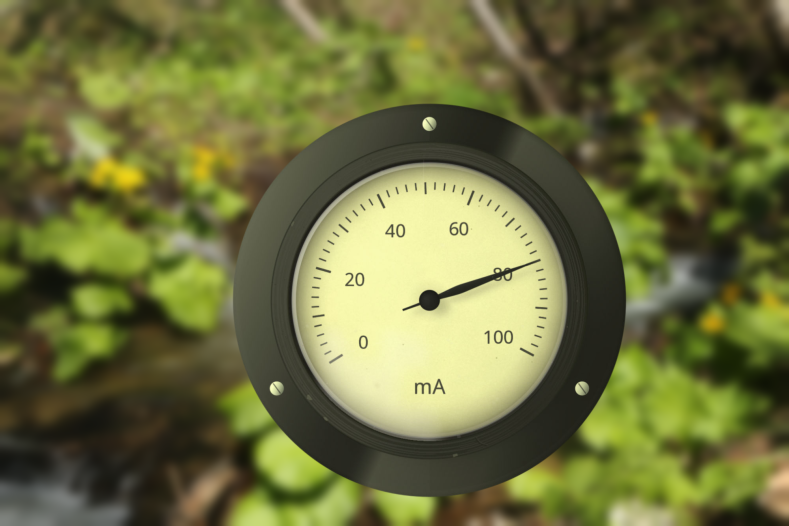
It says 80
